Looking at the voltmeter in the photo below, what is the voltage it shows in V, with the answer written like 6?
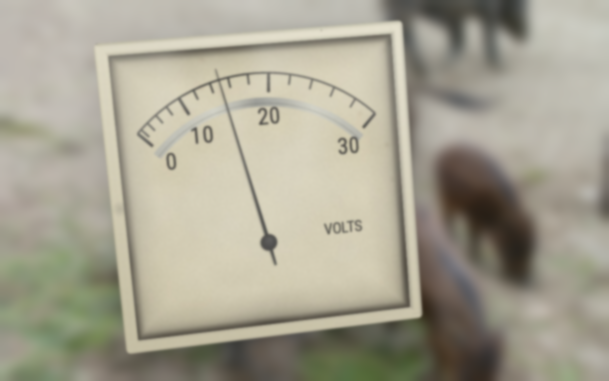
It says 15
